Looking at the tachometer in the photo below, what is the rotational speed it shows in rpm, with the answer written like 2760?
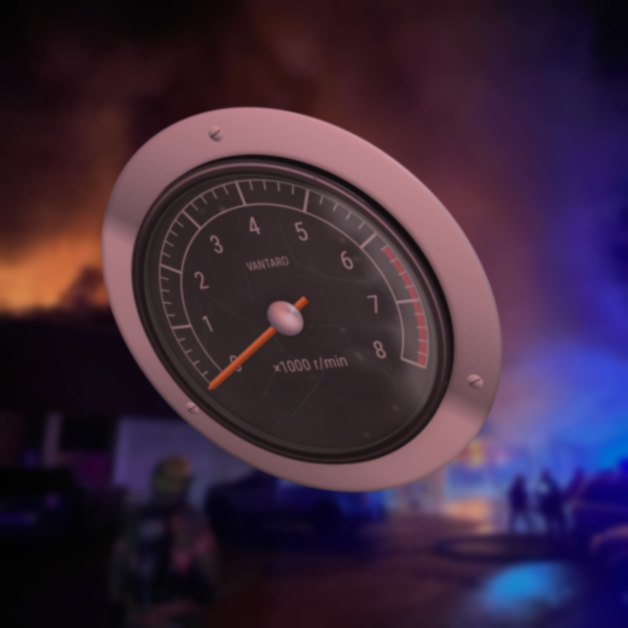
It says 0
